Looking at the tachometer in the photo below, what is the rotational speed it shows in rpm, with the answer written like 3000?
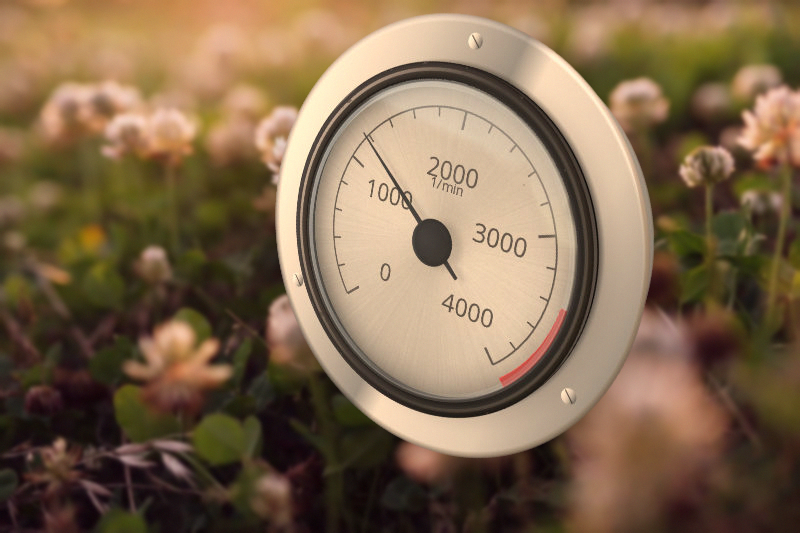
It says 1200
